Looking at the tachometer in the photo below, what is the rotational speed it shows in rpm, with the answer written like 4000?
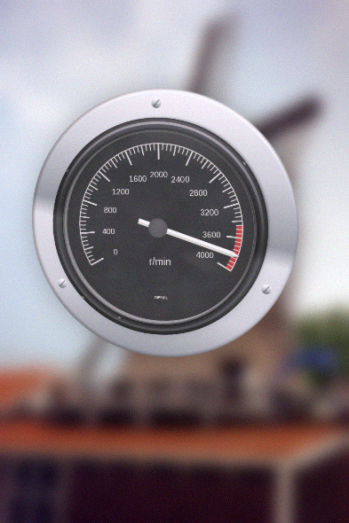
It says 3800
